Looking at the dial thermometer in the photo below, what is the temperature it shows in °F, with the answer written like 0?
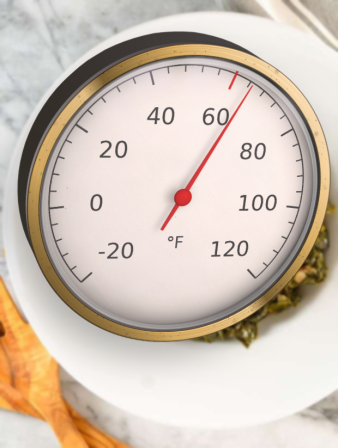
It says 64
